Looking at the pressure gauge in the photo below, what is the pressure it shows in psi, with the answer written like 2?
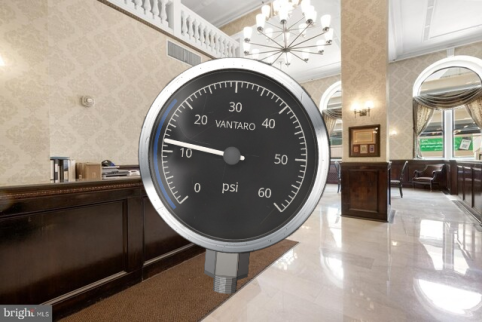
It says 12
